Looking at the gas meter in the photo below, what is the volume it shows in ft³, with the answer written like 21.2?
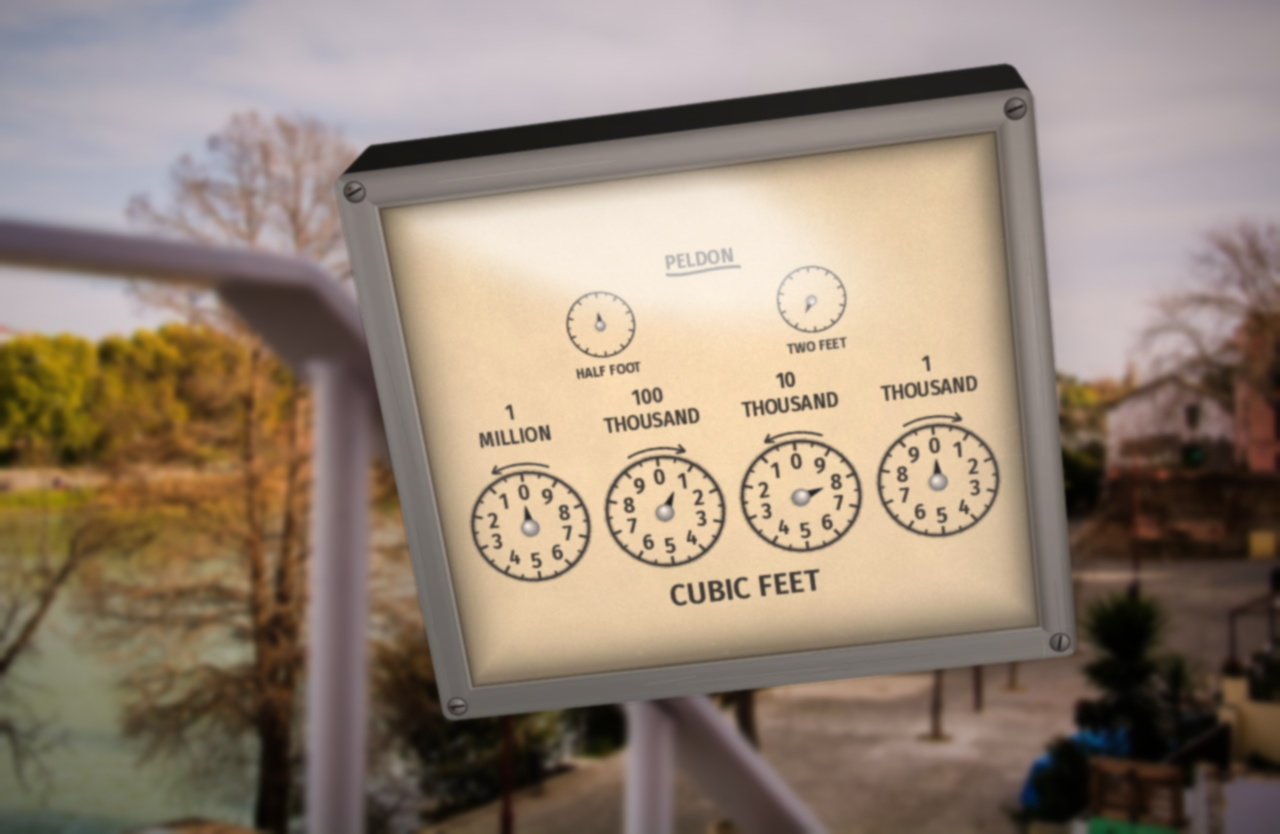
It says 8000
